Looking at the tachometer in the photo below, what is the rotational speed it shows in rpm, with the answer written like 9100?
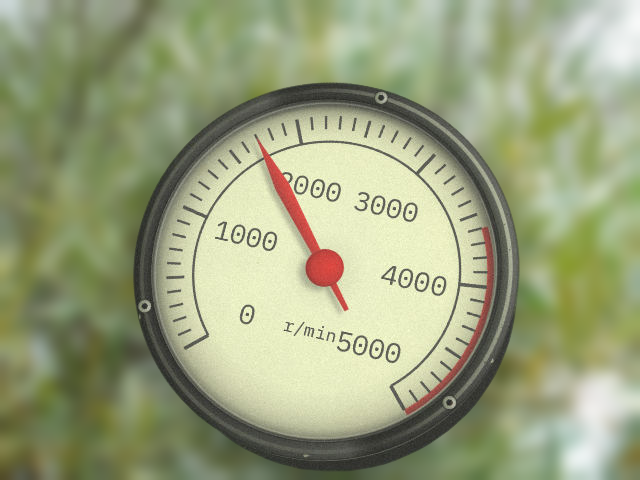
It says 1700
